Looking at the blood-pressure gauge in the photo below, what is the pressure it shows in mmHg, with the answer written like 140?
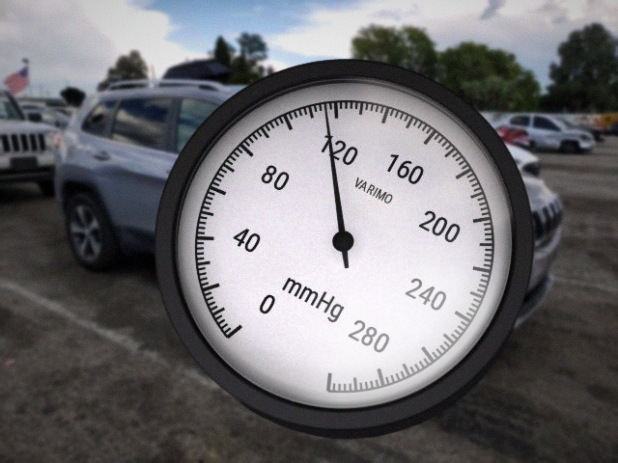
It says 116
